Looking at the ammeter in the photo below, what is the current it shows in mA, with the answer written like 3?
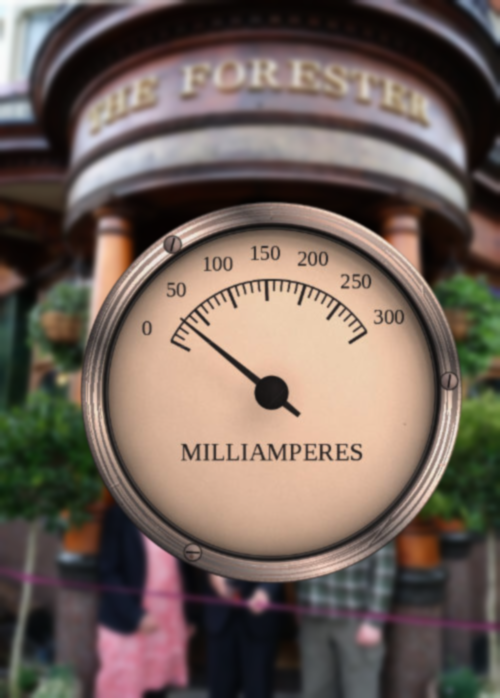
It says 30
